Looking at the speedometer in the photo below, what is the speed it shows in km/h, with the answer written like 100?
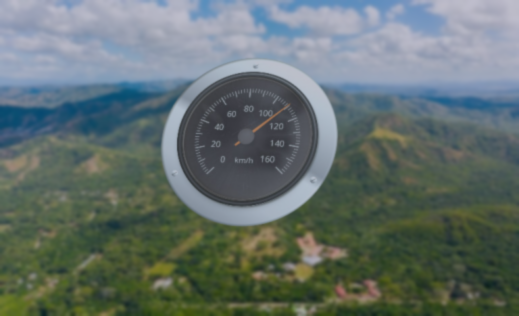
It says 110
